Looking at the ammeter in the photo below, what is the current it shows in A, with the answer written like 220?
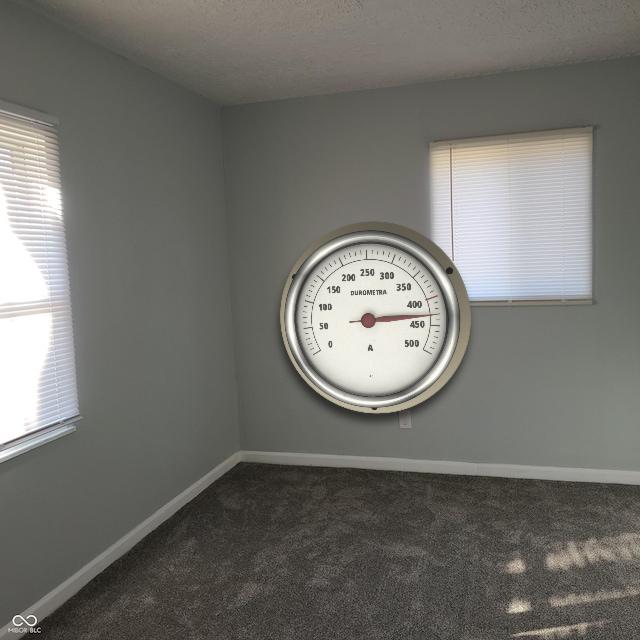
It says 430
